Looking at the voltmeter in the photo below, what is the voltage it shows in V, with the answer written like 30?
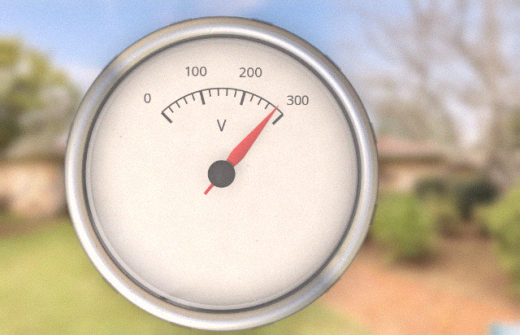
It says 280
